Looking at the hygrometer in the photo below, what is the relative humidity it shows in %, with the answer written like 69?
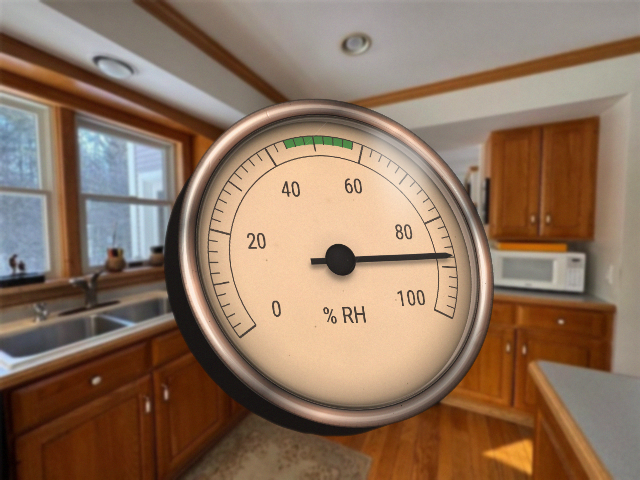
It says 88
